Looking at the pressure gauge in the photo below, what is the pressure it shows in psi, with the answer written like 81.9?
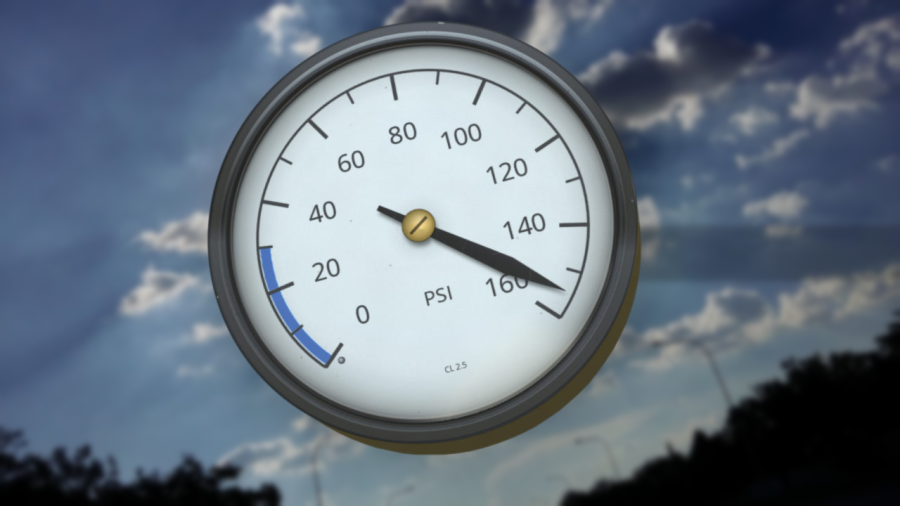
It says 155
